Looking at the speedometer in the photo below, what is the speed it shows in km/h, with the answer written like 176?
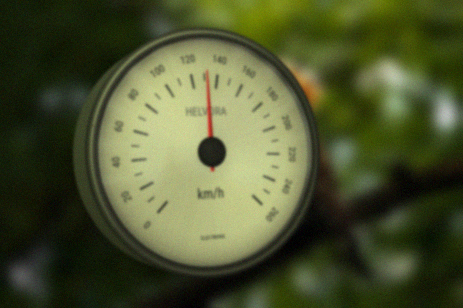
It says 130
